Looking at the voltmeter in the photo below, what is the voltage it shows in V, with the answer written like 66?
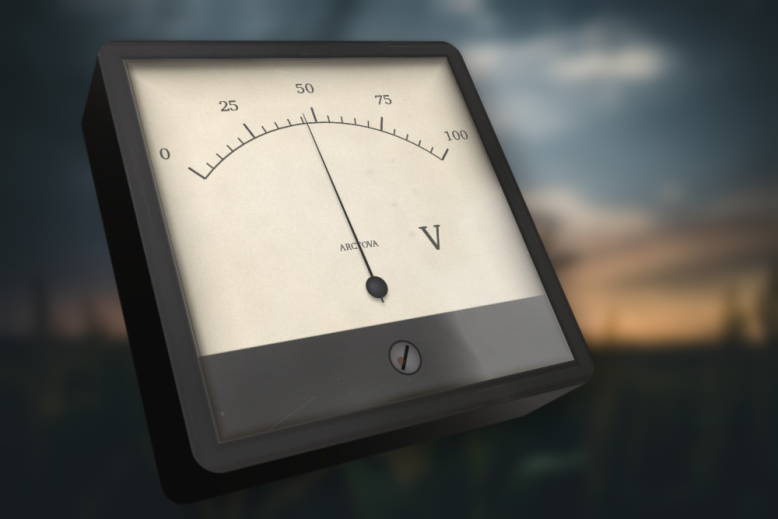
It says 45
